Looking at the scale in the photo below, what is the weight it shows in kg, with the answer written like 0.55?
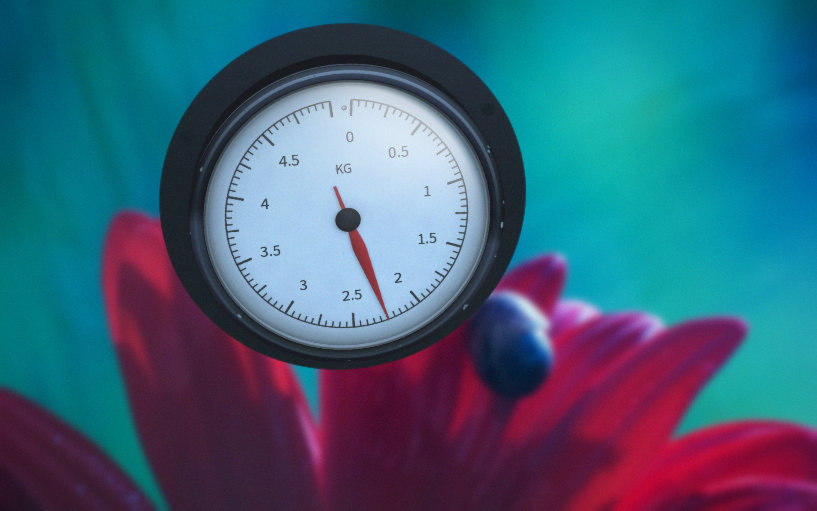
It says 2.25
